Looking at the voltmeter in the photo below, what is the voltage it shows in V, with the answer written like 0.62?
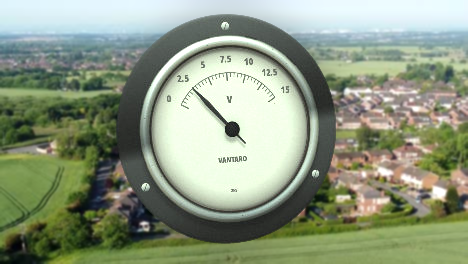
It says 2.5
